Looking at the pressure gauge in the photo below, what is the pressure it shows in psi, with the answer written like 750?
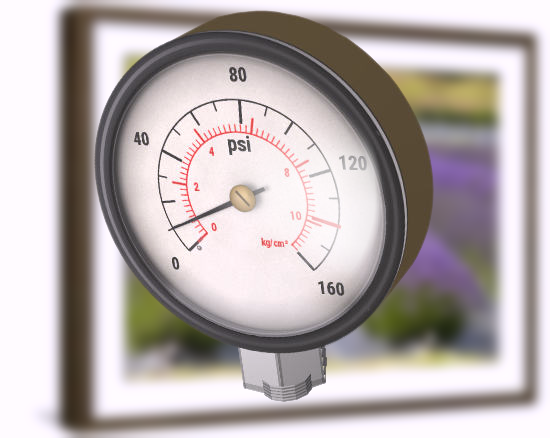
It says 10
